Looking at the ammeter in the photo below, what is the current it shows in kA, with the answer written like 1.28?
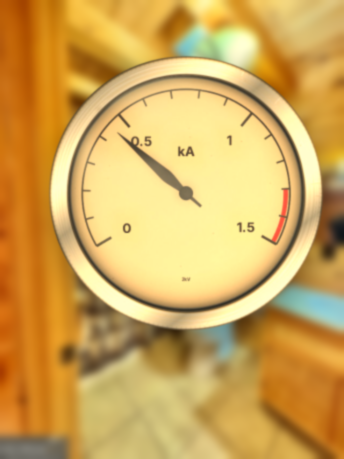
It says 0.45
